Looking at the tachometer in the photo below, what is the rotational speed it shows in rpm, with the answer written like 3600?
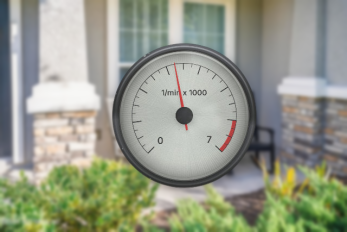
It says 3250
